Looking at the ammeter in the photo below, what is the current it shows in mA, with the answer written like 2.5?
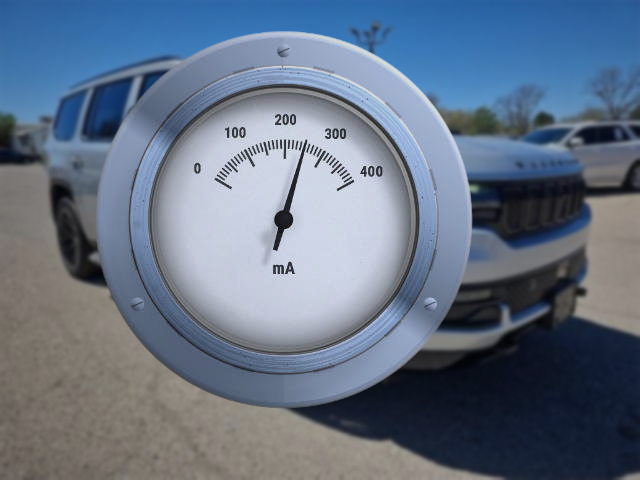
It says 250
